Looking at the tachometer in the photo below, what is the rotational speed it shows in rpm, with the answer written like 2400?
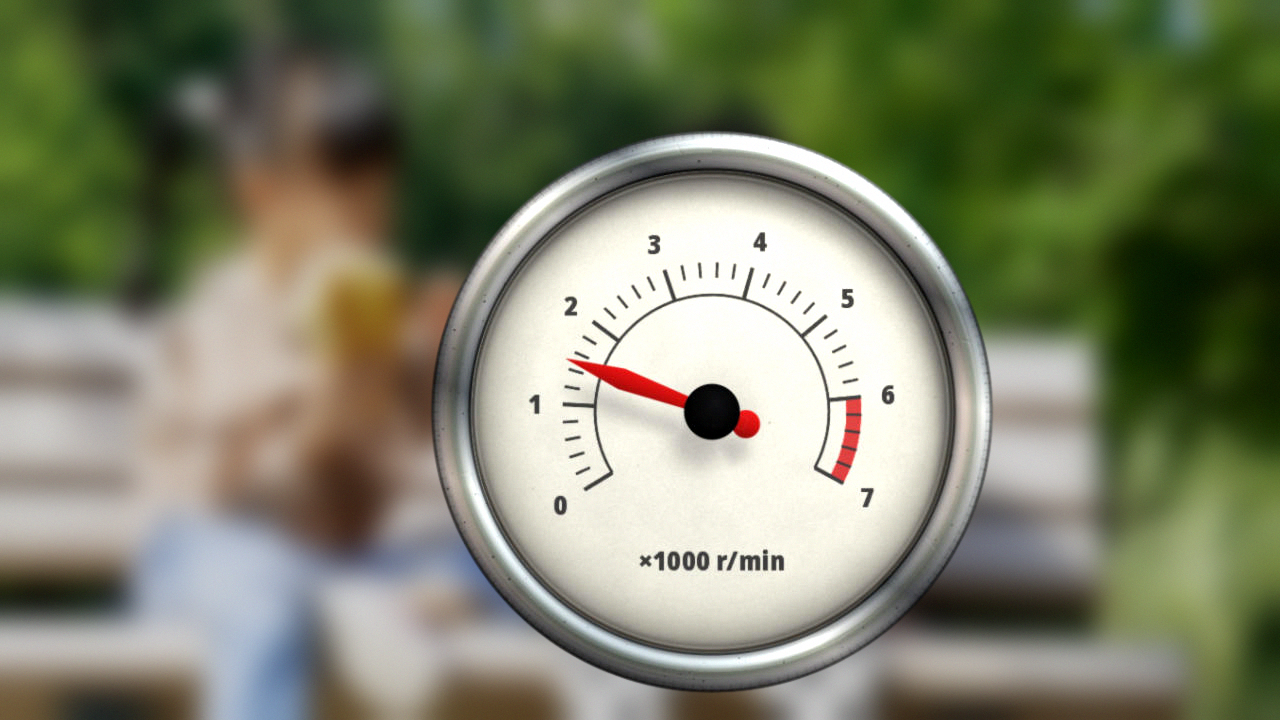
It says 1500
